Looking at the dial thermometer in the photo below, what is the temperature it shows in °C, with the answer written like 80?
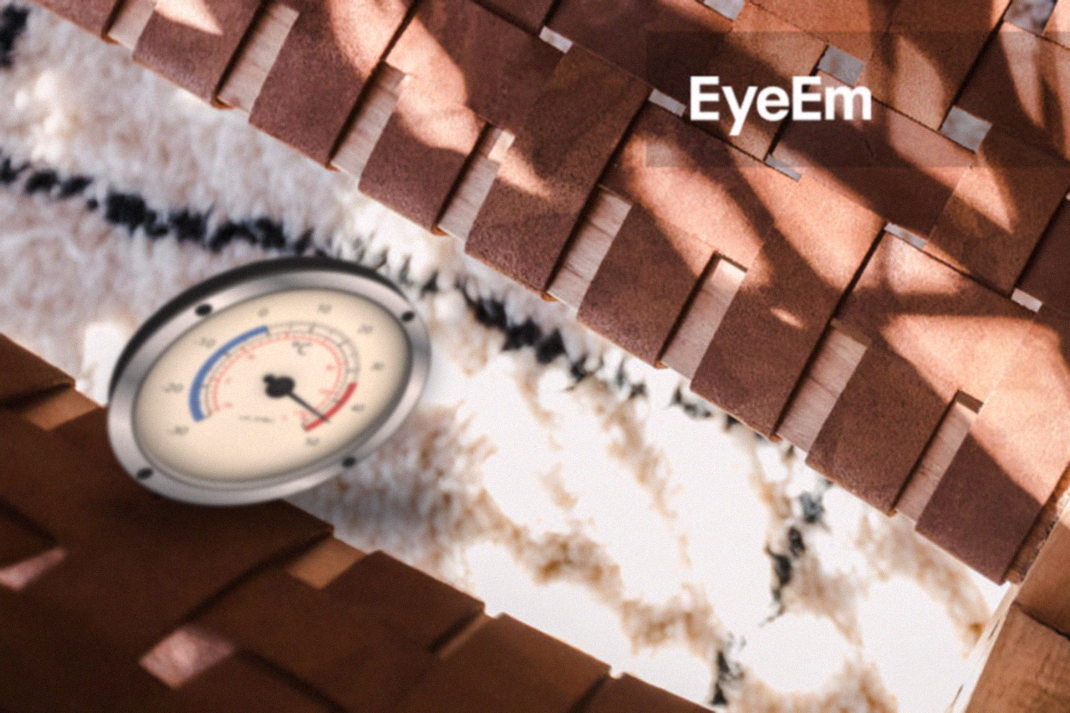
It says 45
